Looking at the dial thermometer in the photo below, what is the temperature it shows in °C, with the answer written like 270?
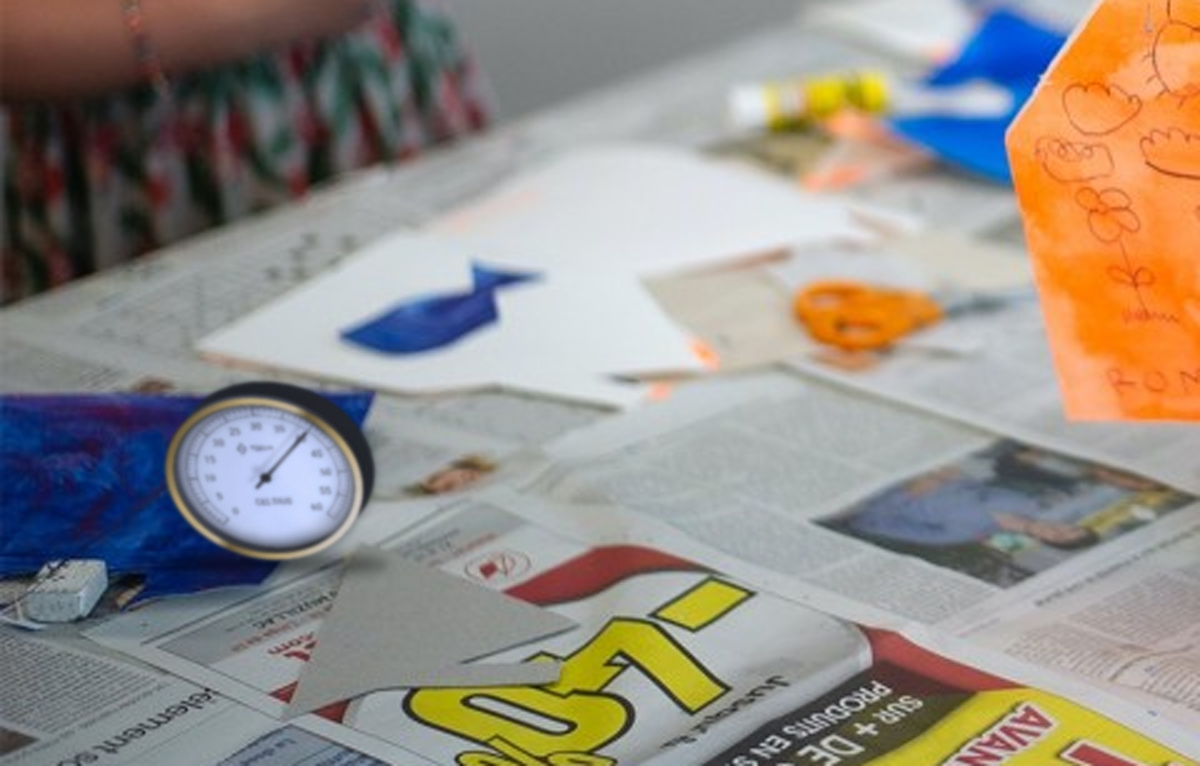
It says 40
